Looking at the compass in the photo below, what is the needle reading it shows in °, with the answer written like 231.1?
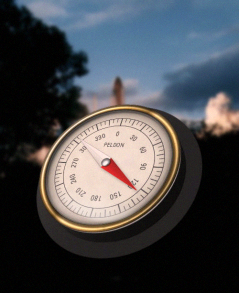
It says 125
